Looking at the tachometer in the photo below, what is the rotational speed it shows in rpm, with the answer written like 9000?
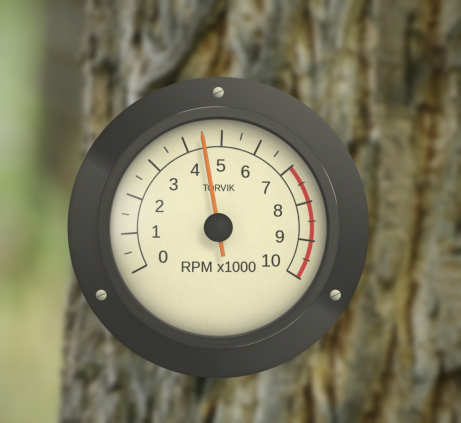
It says 4500
